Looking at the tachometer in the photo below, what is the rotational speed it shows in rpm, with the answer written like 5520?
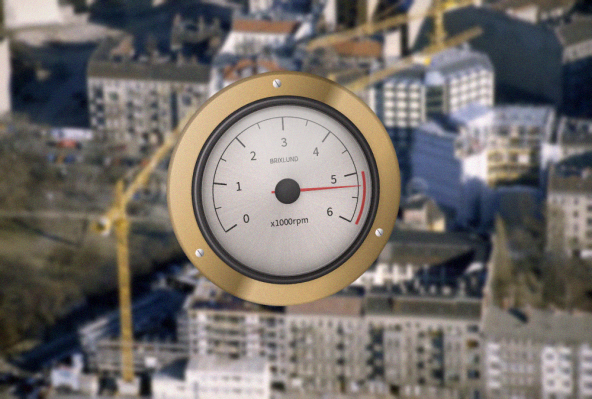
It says 5250
